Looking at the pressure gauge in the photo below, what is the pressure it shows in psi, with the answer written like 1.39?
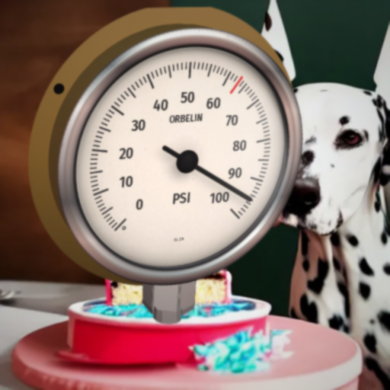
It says 95
